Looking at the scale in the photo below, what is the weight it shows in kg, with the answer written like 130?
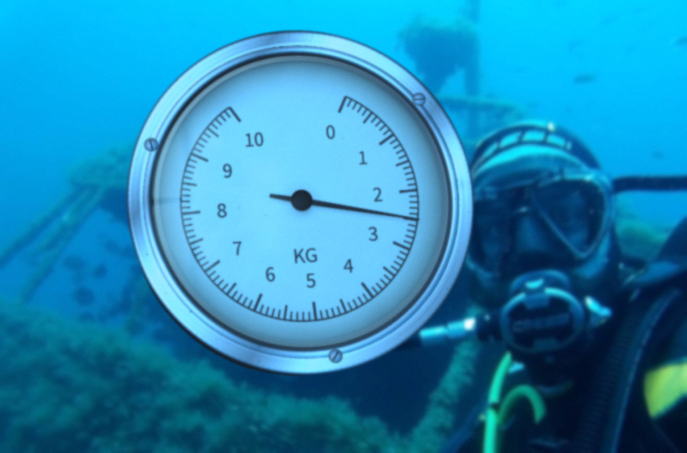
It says 2.5
